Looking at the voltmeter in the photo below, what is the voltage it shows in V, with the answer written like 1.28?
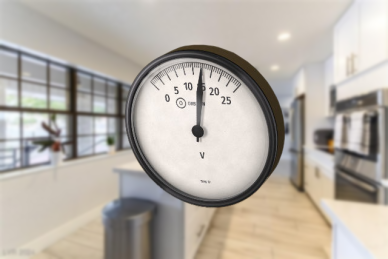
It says 15
